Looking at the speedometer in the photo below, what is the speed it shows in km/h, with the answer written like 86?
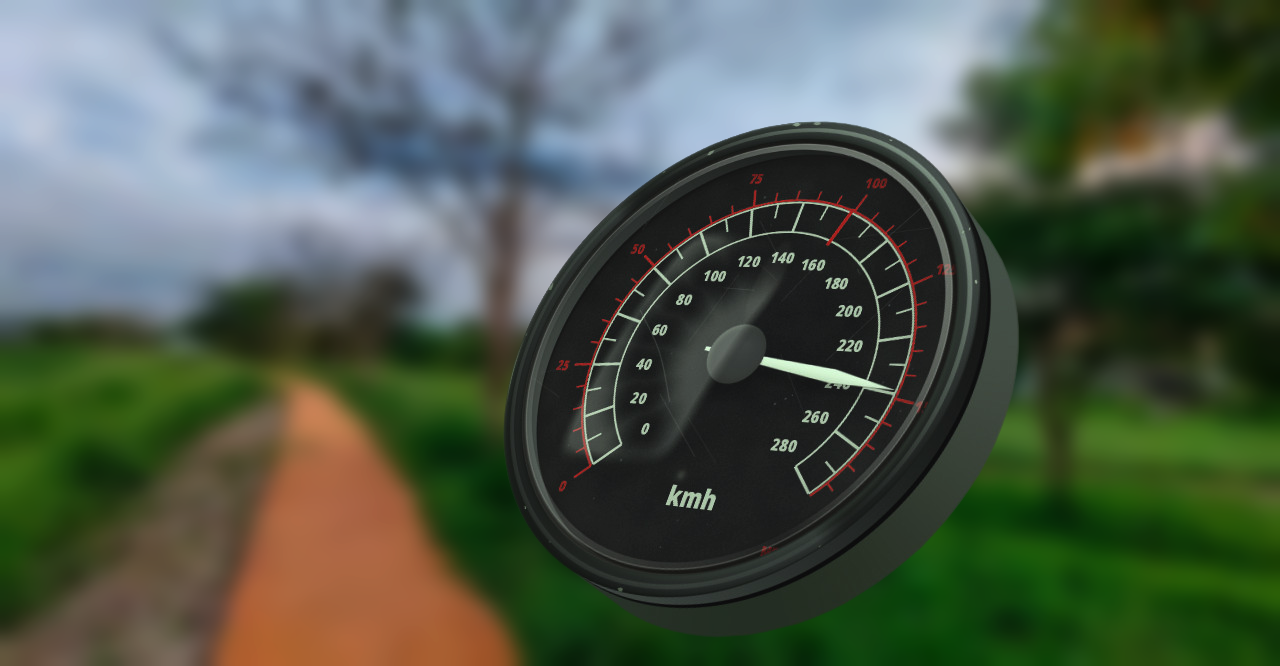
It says 240
